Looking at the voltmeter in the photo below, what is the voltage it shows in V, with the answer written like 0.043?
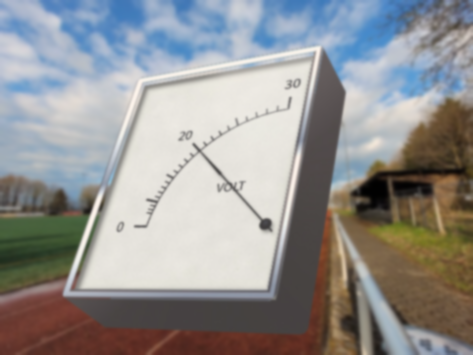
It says 20
